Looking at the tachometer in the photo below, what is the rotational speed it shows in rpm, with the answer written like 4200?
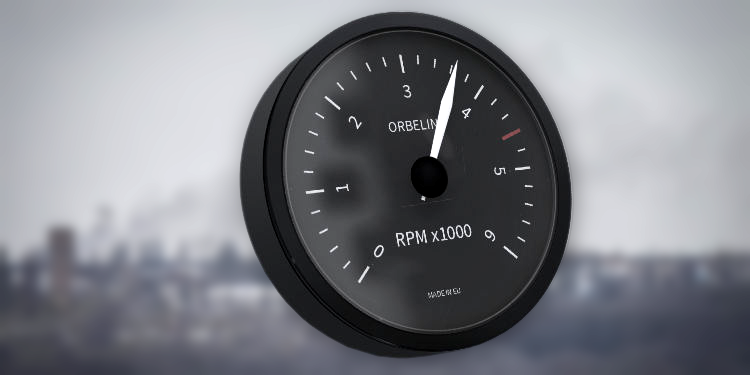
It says 3600
